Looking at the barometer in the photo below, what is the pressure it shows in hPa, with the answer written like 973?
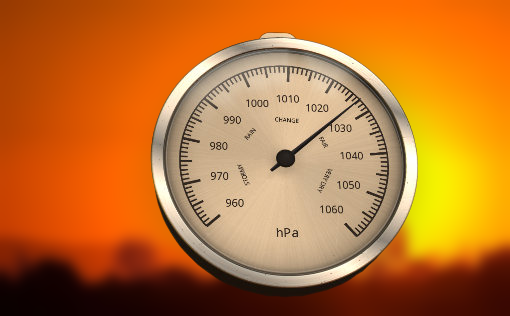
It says 1027
